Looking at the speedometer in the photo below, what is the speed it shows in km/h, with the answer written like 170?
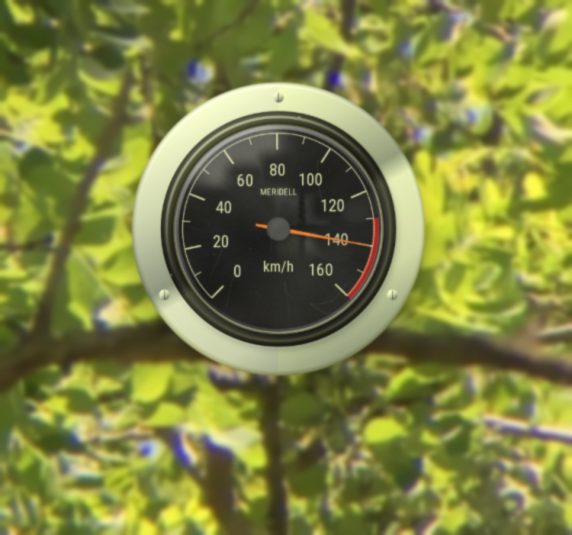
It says 140
